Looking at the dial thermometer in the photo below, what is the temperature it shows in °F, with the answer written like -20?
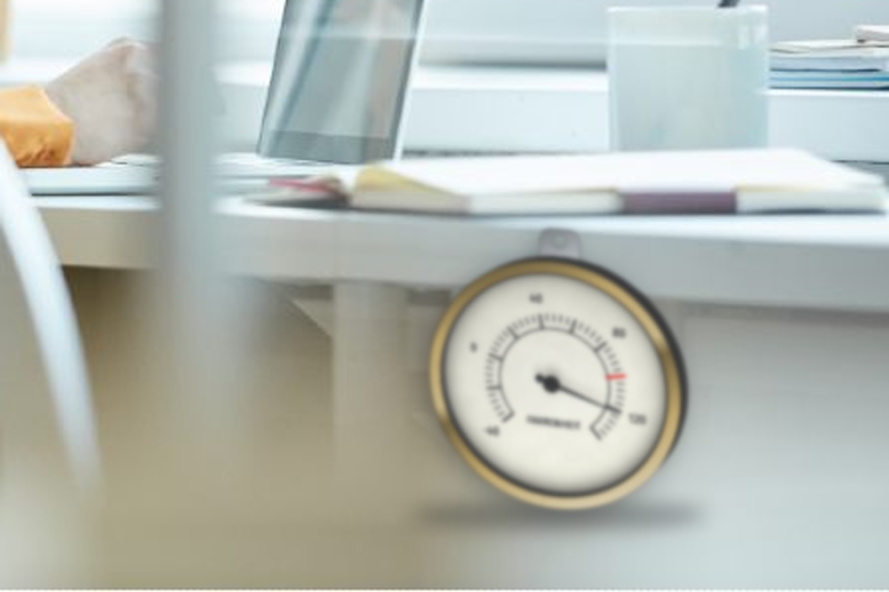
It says 120
